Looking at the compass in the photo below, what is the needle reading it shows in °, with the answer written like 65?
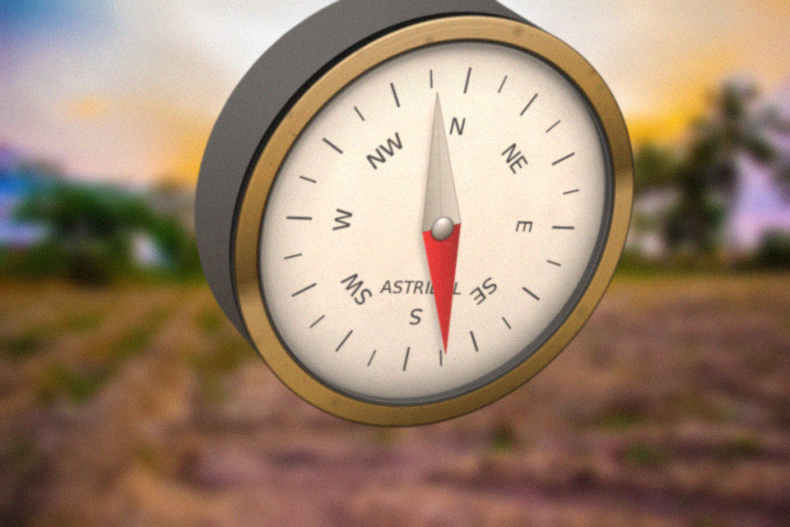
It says 165
